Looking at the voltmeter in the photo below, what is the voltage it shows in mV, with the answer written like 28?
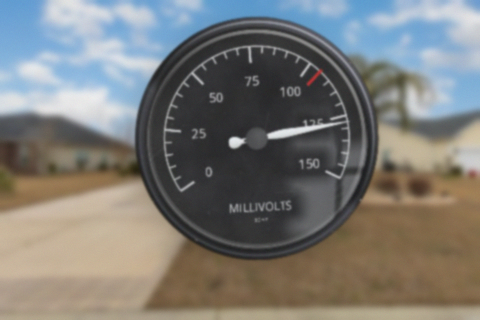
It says 127.5
